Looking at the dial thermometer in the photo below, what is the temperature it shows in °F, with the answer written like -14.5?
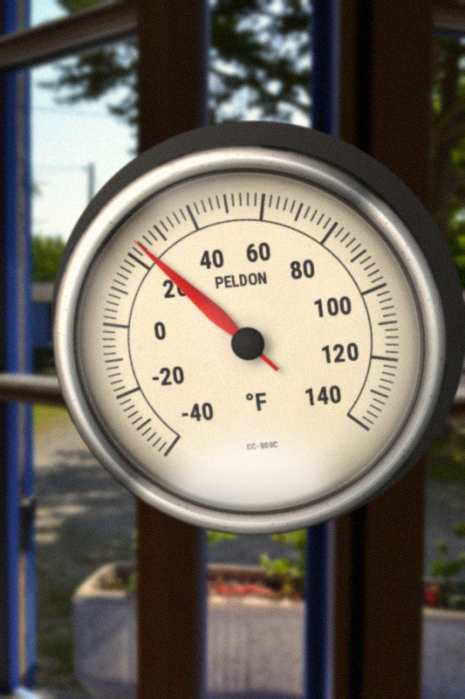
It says 24
